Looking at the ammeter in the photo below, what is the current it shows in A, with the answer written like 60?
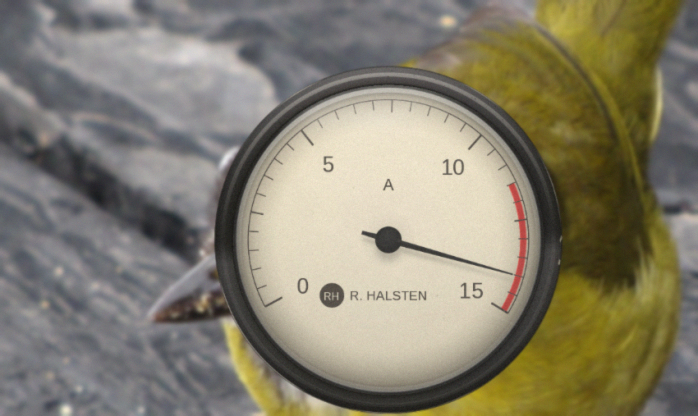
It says 14
